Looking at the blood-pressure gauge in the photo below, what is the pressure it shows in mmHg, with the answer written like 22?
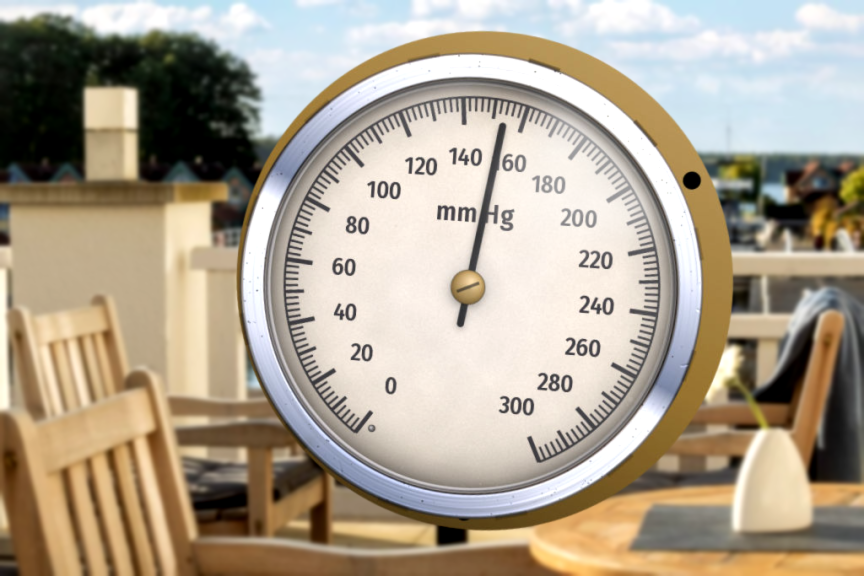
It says 154
